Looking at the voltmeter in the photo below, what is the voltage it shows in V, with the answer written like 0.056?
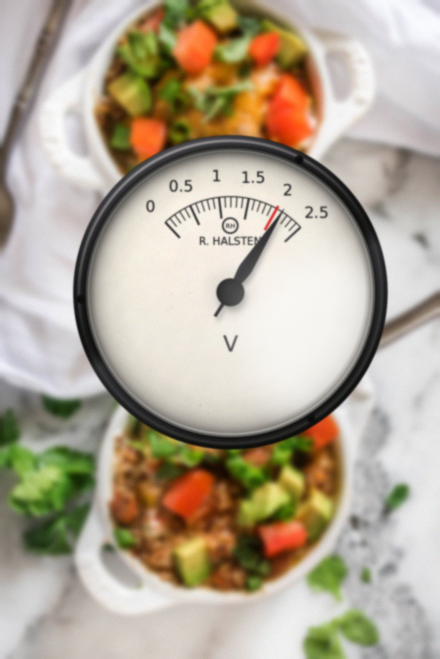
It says 2.1
